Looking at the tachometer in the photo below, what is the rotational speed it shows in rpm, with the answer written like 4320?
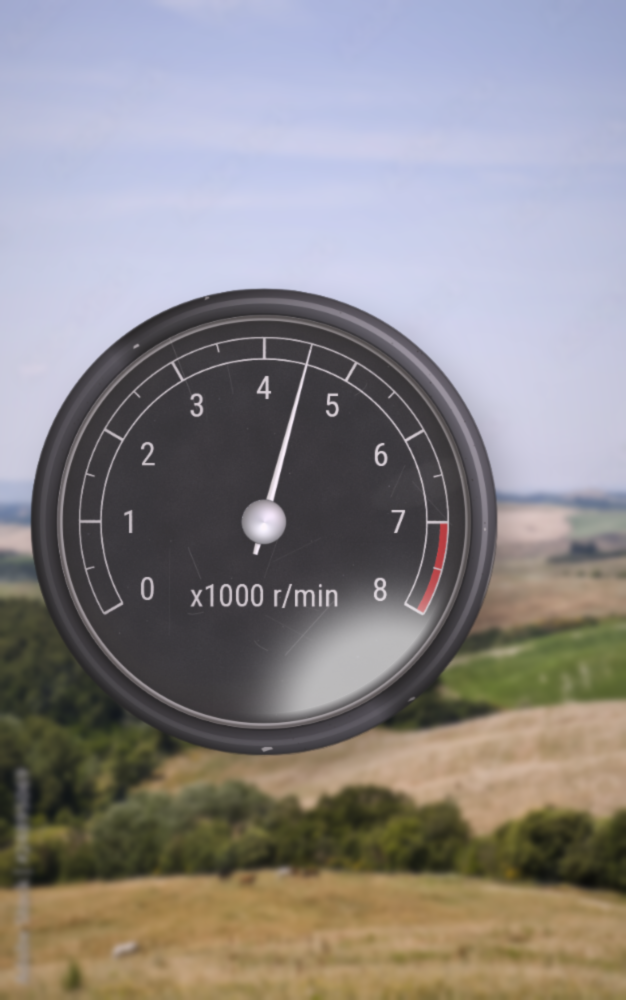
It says 4500
